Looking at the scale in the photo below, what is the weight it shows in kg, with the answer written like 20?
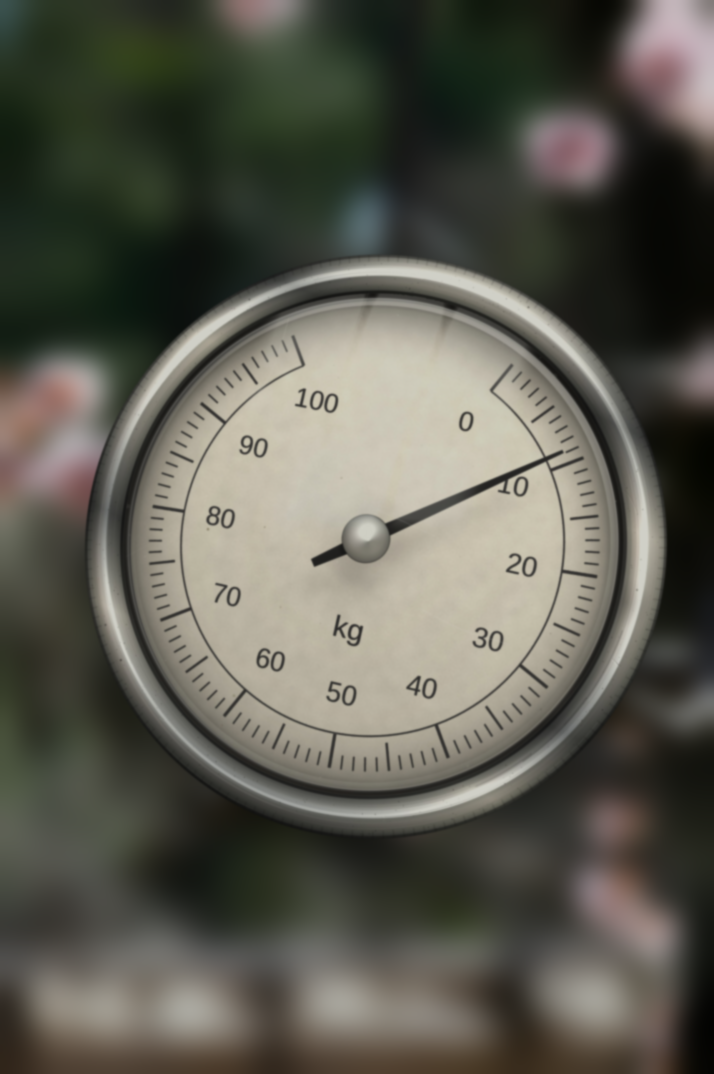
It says 9
